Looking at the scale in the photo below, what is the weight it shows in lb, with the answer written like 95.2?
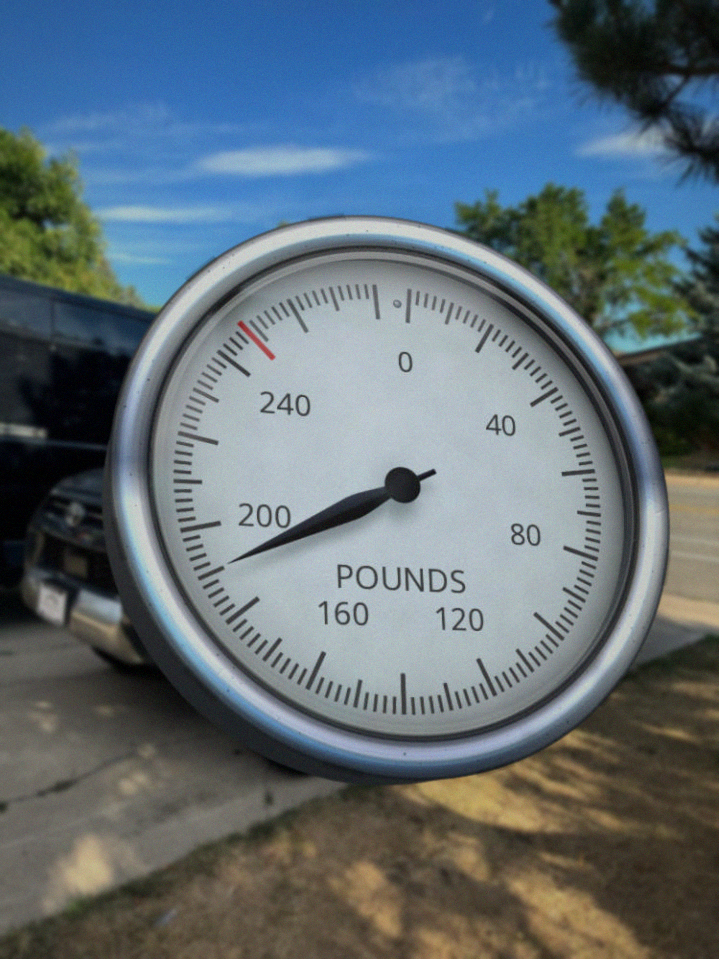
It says 190
